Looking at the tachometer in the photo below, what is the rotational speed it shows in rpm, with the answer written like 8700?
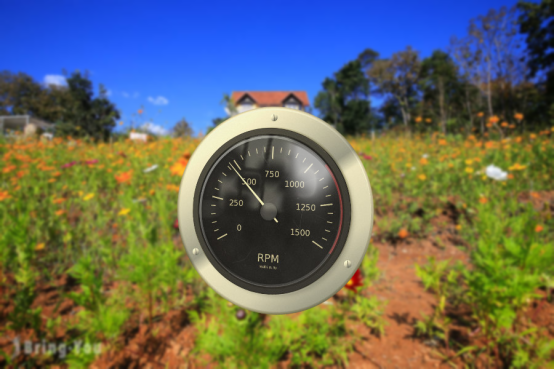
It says 475
